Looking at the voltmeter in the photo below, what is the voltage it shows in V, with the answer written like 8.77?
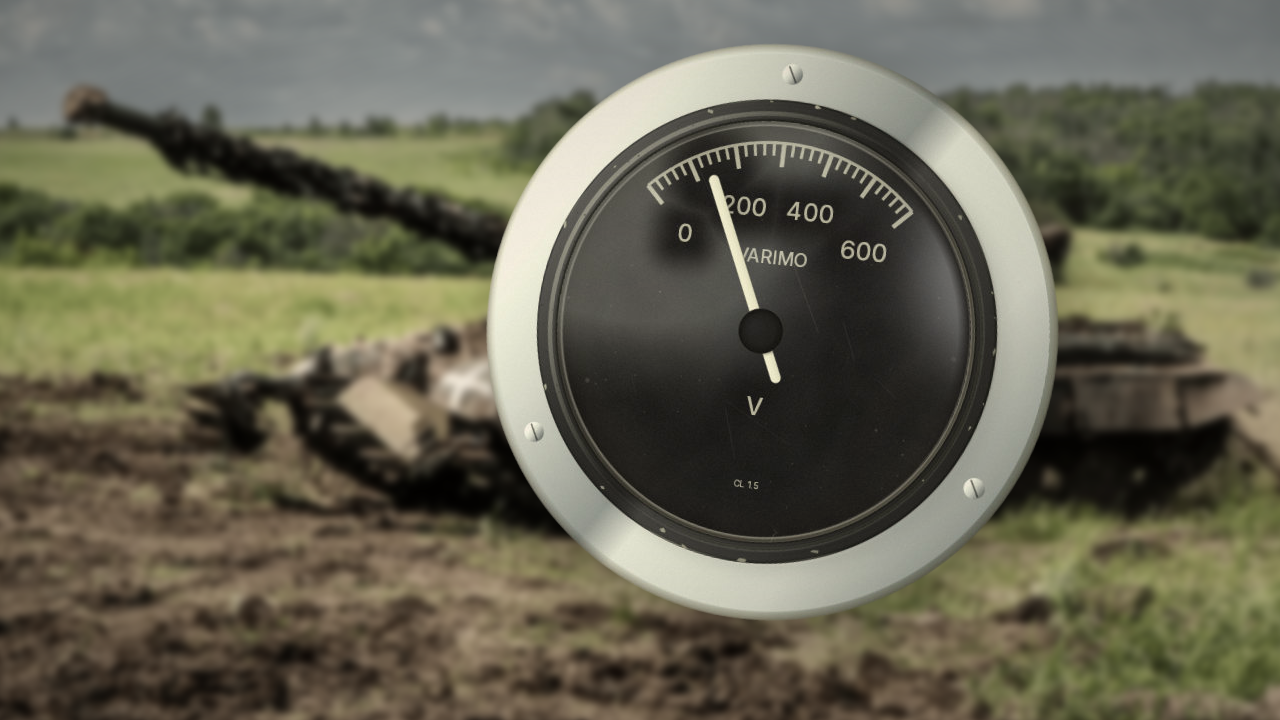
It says 140
